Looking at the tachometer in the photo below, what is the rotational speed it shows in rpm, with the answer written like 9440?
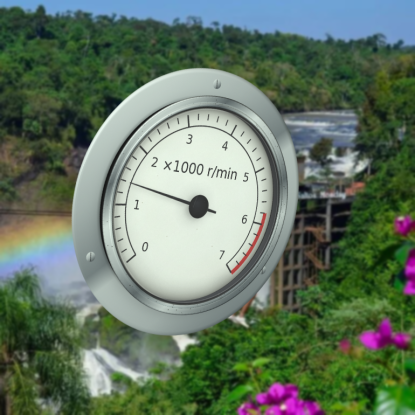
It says 1400
